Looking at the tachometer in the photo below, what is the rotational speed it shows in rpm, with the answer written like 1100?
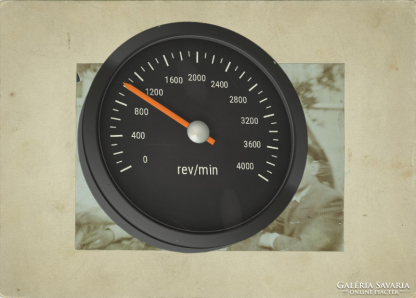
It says 1000
